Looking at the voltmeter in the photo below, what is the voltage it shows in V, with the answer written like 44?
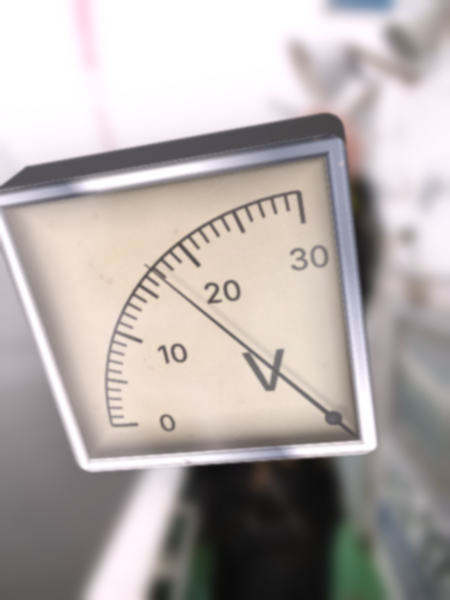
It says 17
